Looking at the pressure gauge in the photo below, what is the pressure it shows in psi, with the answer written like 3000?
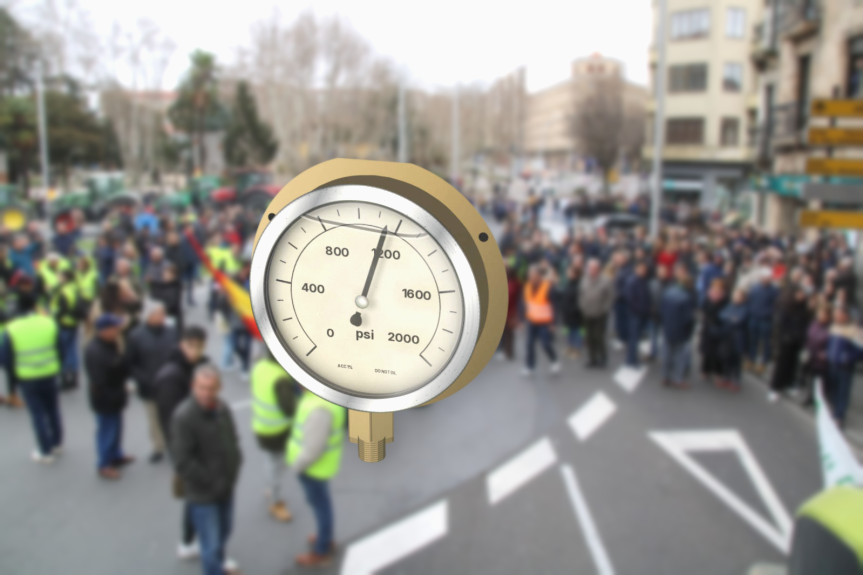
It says 1150
